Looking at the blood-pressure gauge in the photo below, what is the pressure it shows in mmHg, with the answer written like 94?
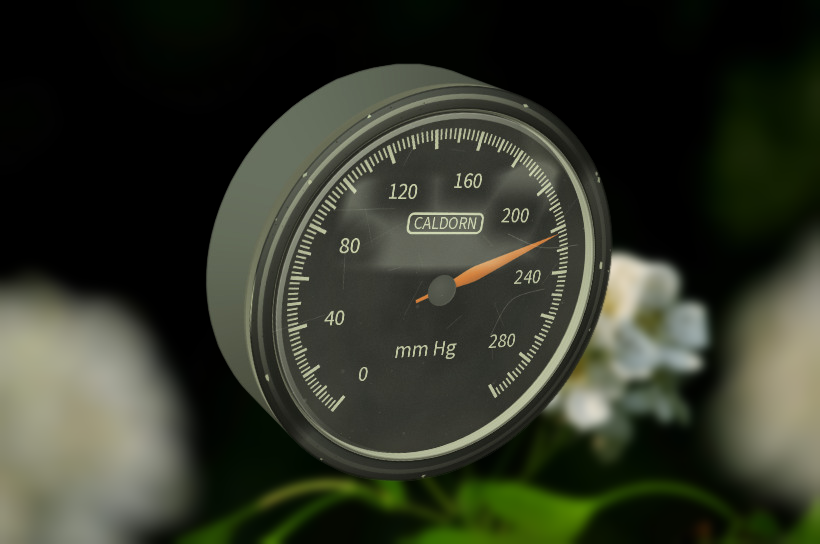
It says 220
